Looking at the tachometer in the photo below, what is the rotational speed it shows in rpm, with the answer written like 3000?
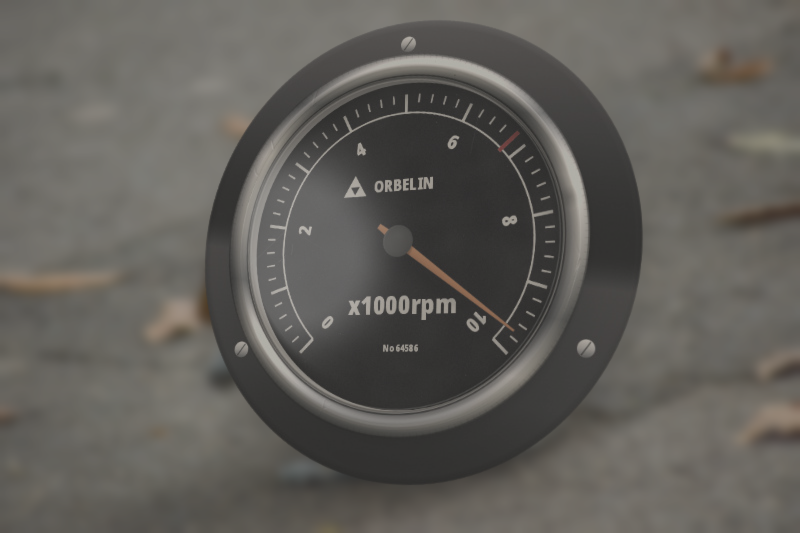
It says 9700
